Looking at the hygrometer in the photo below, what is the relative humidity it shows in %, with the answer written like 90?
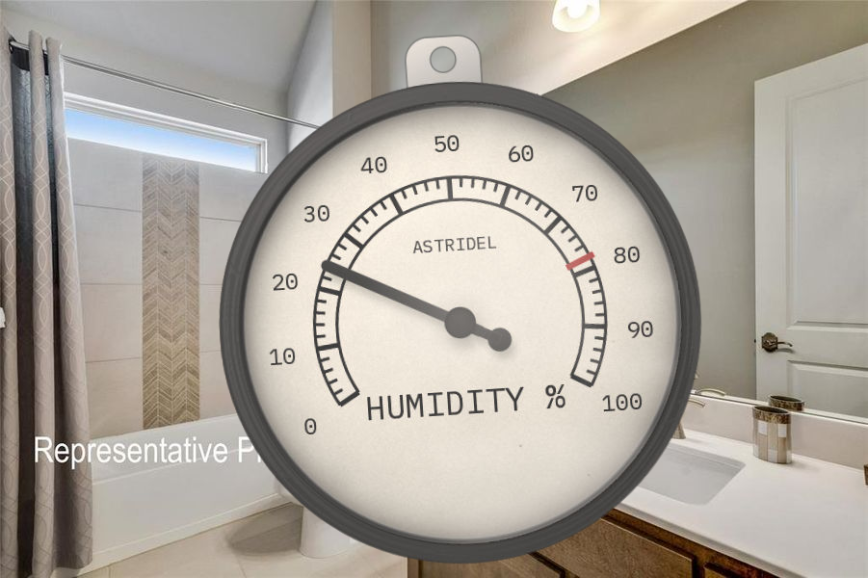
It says 24
